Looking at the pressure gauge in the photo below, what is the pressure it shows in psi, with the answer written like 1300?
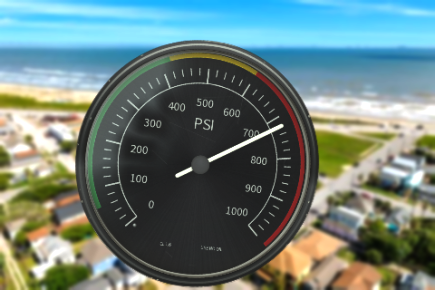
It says 720
